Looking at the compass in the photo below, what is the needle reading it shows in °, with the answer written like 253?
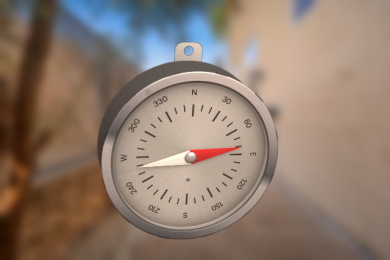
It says 80
